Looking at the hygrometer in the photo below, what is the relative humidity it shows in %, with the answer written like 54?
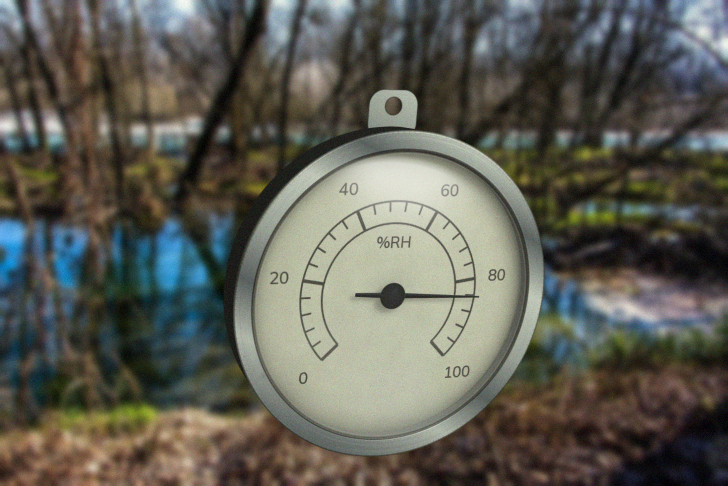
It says 84
